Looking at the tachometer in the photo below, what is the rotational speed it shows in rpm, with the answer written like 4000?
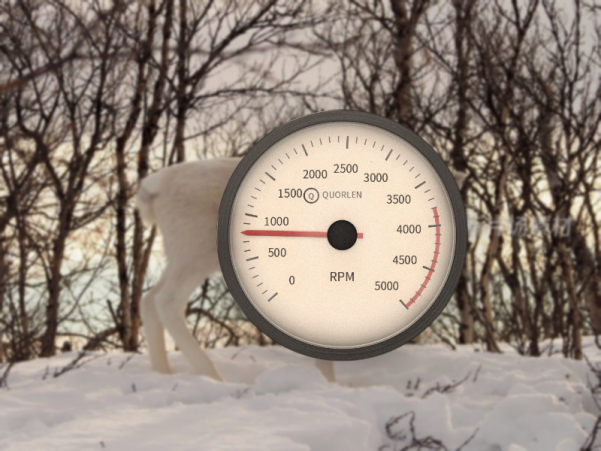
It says 800
